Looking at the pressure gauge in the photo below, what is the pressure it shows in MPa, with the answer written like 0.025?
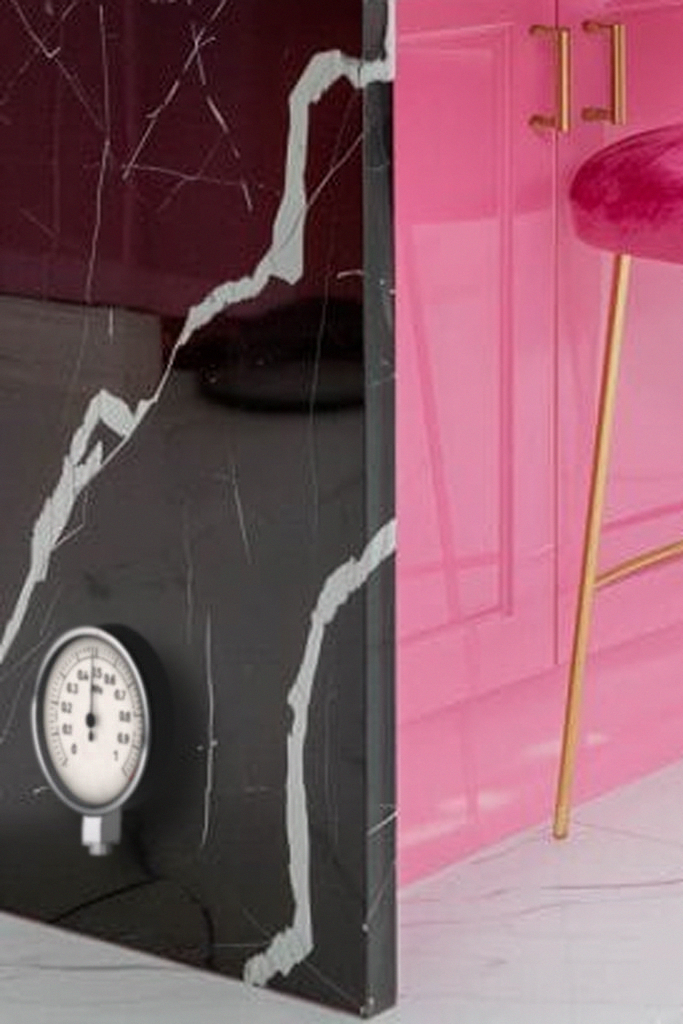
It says 0.5
